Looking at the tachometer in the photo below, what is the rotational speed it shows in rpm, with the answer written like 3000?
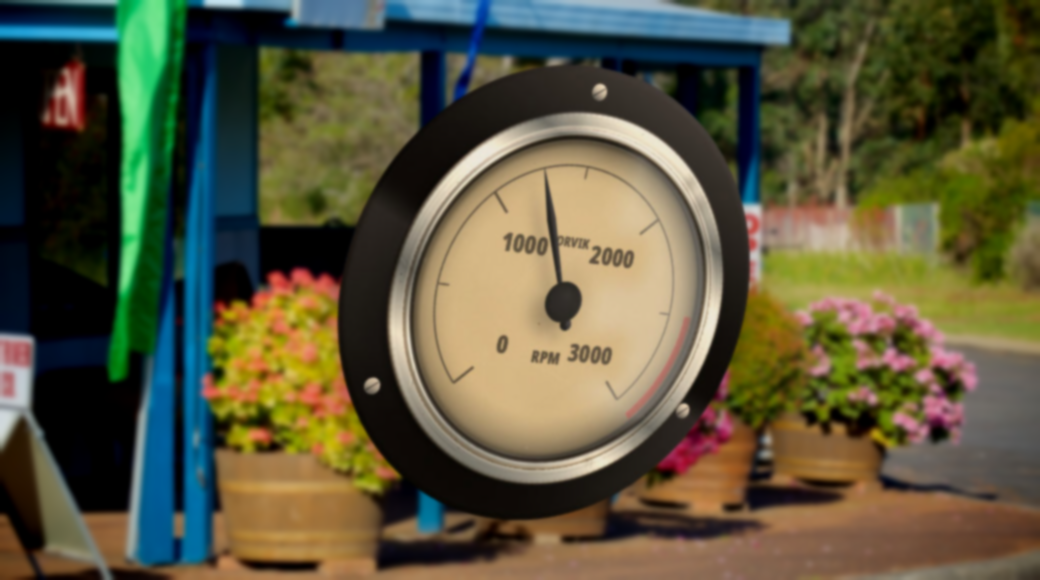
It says 1250
